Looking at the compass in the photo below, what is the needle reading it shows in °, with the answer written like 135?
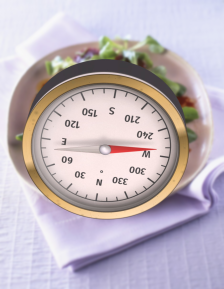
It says 260
